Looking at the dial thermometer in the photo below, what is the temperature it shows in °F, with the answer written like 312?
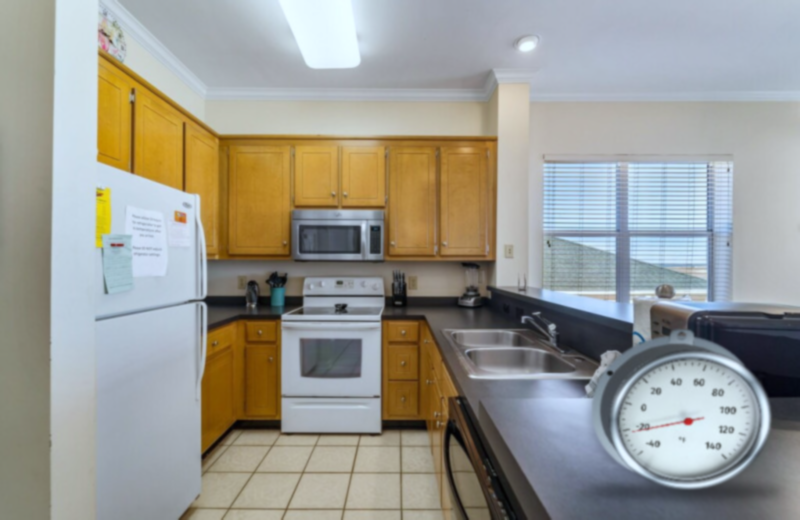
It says -20
